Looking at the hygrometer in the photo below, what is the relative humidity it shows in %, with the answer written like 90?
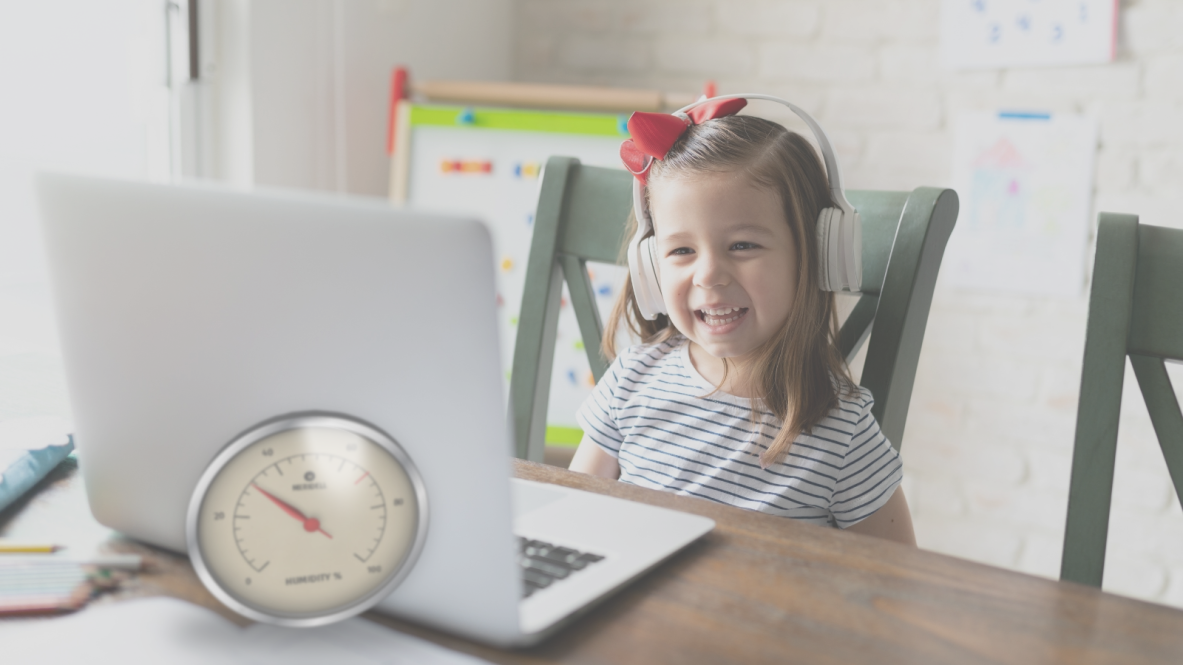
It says 32
